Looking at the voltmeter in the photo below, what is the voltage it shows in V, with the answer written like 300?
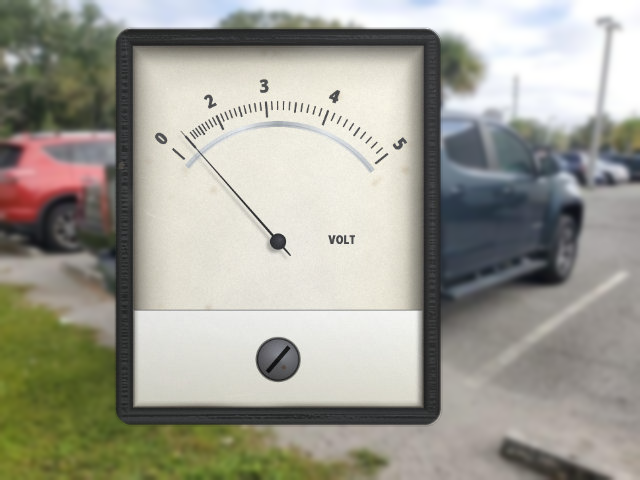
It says 1
